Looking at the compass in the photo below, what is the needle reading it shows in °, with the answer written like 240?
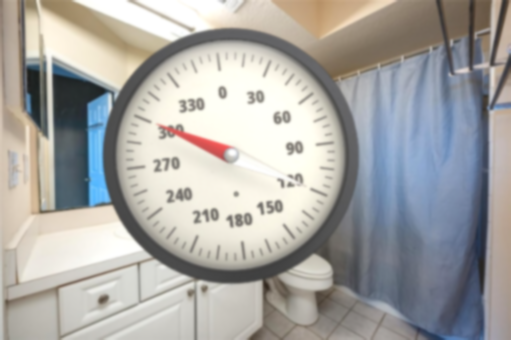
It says 300
